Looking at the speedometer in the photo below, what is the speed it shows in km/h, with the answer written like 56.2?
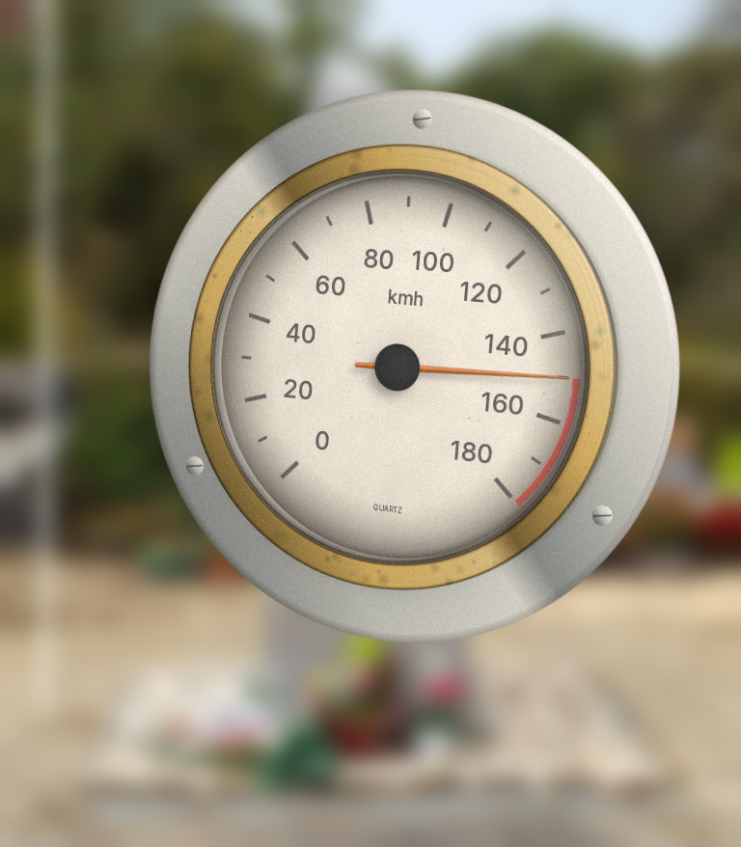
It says 150
